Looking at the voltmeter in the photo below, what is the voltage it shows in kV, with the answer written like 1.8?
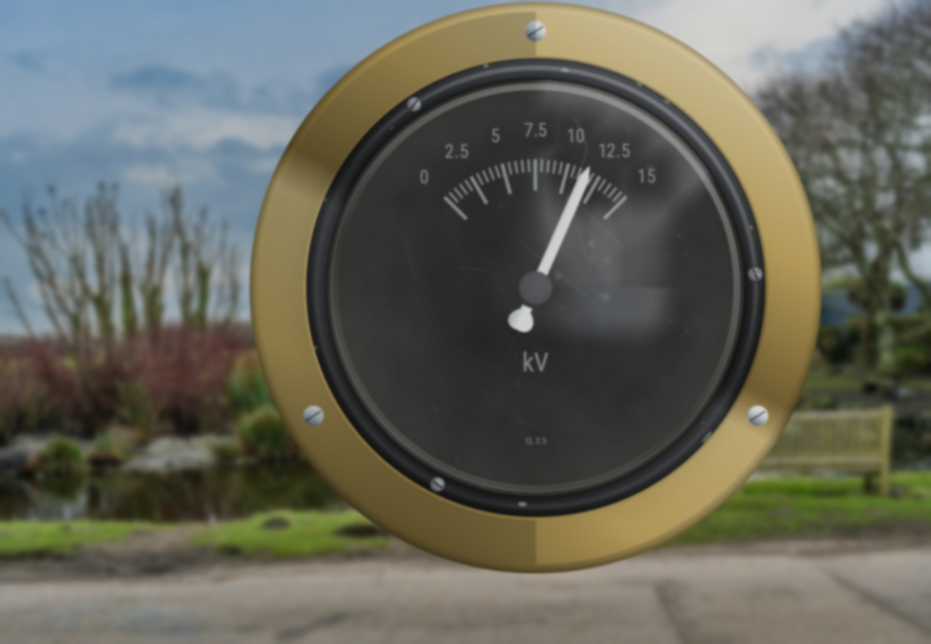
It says 11.5
